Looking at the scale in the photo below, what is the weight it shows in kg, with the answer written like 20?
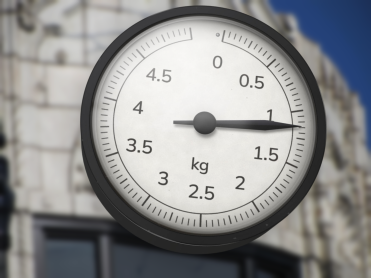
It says 1.15
